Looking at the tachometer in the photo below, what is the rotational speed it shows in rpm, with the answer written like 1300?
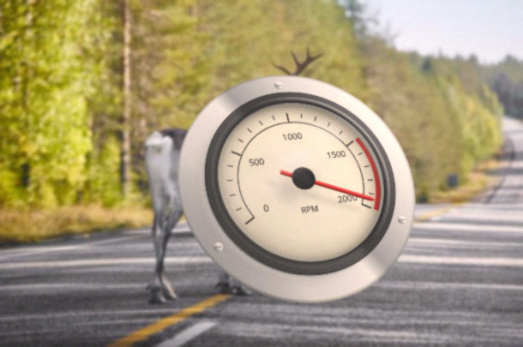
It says 1950
